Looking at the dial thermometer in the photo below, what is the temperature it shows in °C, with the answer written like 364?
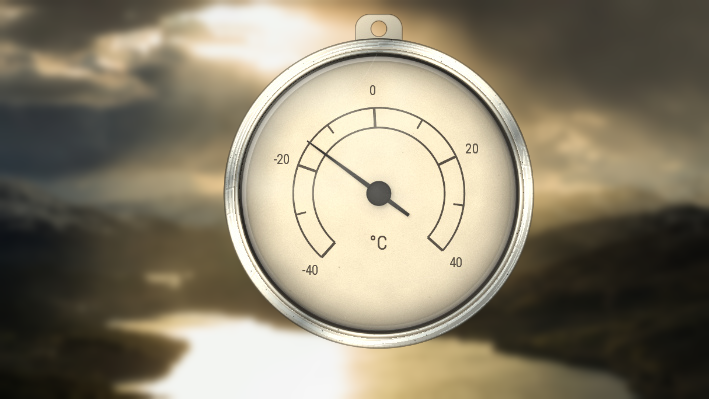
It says -15
